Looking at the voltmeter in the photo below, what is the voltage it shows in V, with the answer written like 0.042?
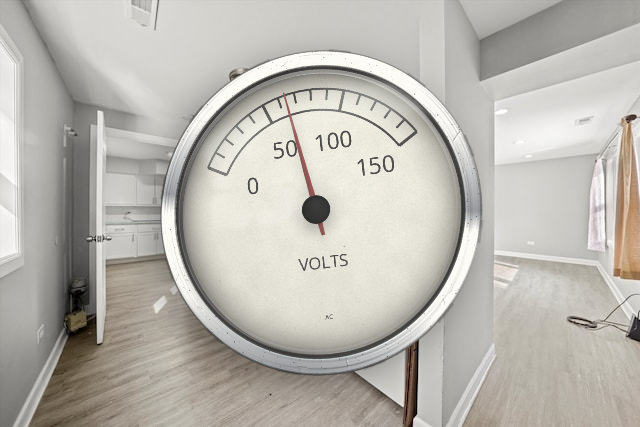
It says 65
